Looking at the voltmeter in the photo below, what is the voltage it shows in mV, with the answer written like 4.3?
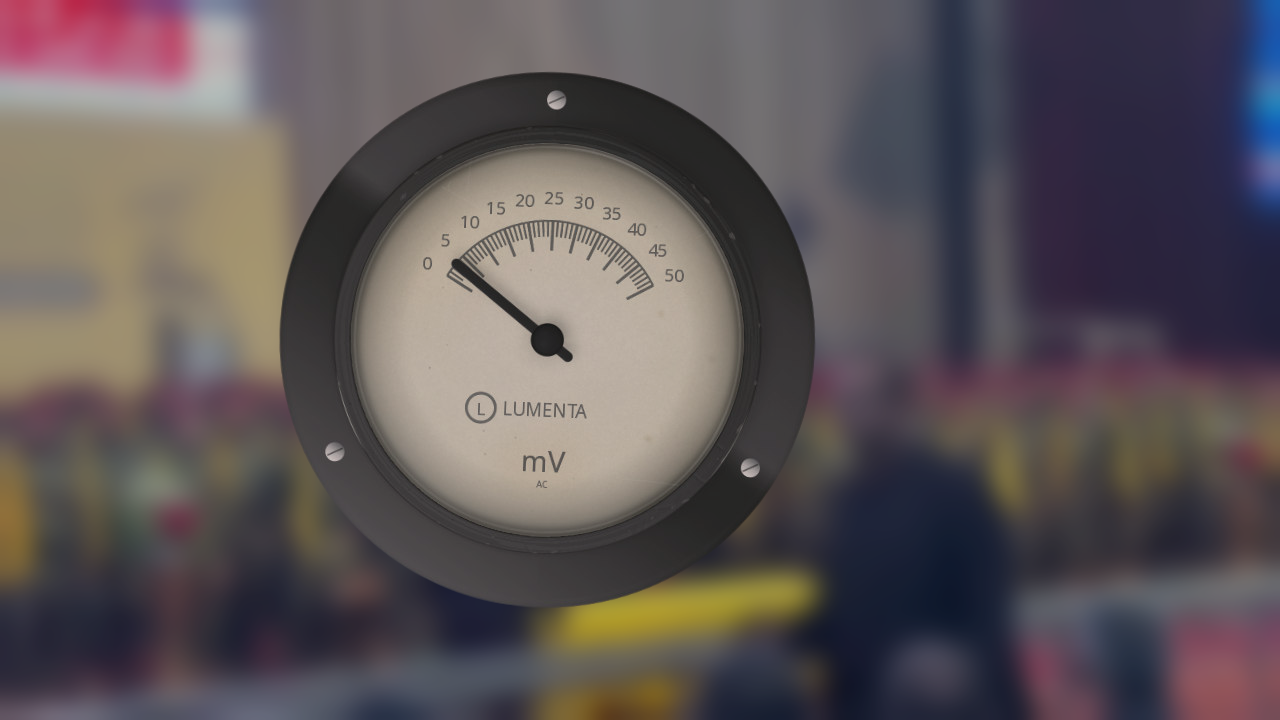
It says 3
